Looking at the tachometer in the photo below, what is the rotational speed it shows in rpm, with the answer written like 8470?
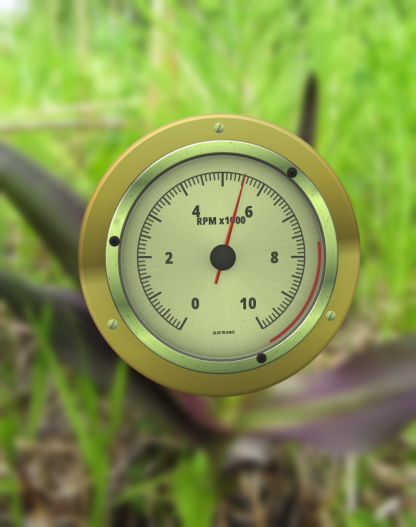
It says 5500
